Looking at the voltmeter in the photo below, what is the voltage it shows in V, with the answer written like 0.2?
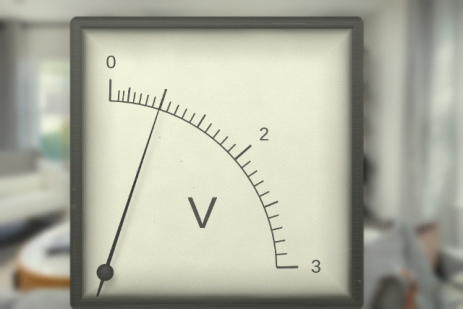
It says 1
